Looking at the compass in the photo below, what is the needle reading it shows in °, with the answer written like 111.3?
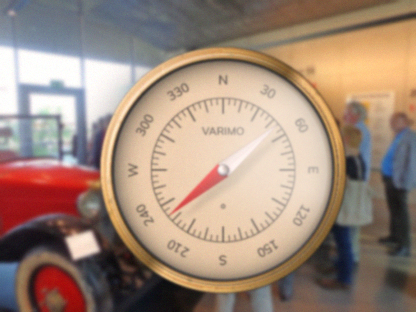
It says 230
